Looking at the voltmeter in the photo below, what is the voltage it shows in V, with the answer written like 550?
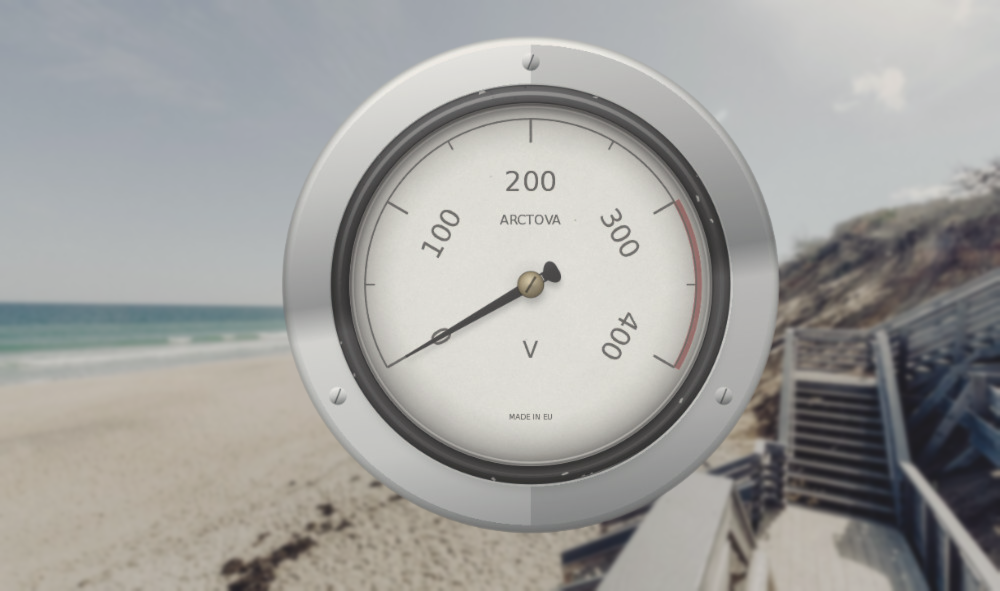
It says 0
